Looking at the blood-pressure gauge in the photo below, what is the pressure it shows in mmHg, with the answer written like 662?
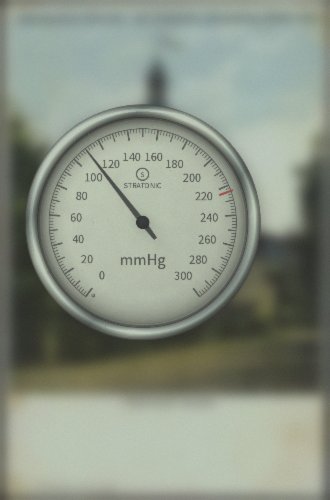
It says 110
